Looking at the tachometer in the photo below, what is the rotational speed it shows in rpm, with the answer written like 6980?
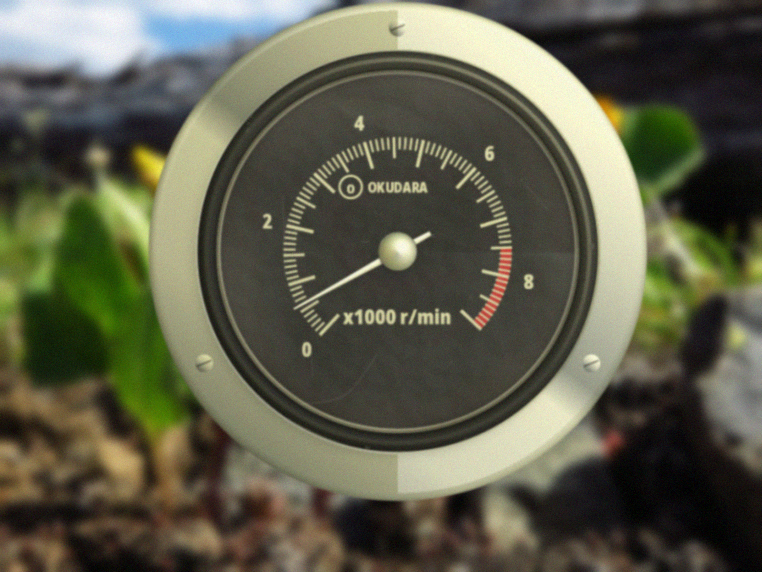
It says 600
